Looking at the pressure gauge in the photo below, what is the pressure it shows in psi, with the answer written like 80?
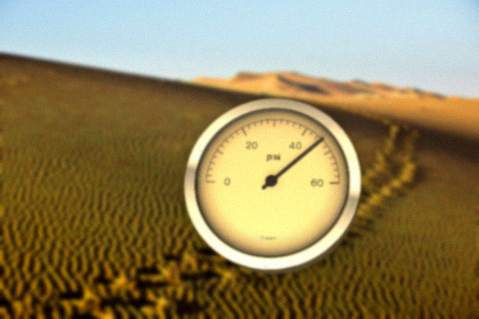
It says 46
